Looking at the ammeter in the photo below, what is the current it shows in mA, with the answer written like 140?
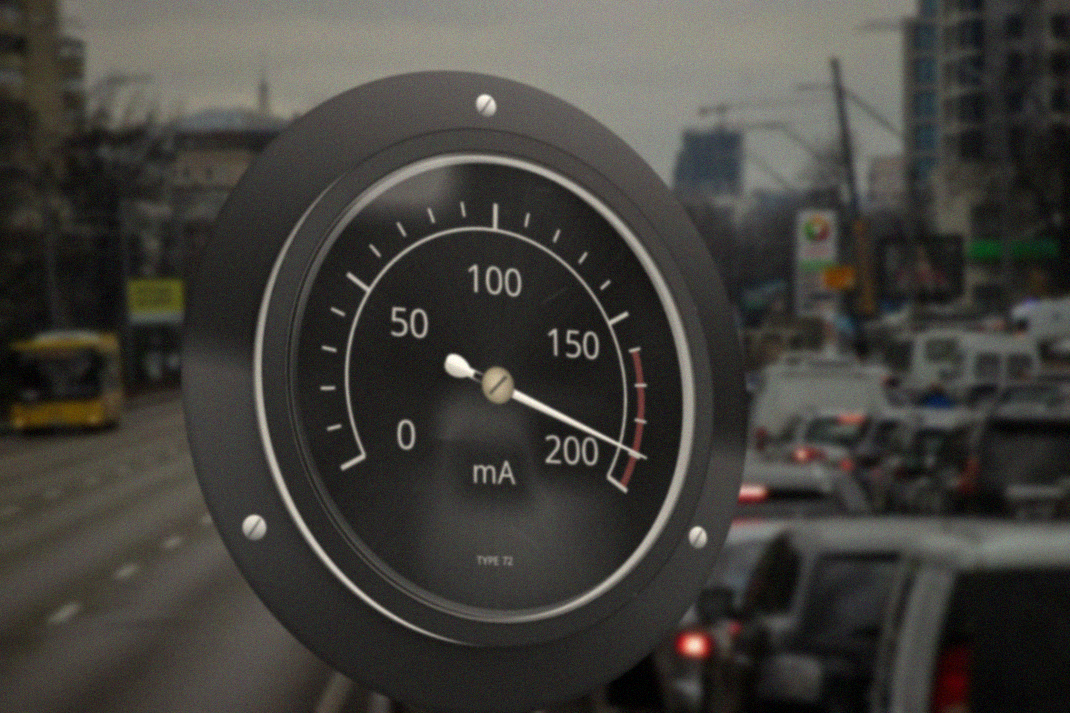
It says 190
